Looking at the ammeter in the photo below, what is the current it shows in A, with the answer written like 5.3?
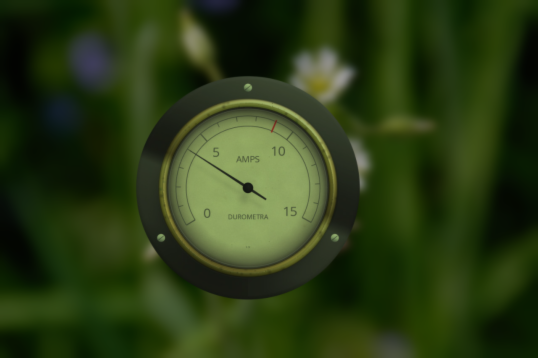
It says 4
